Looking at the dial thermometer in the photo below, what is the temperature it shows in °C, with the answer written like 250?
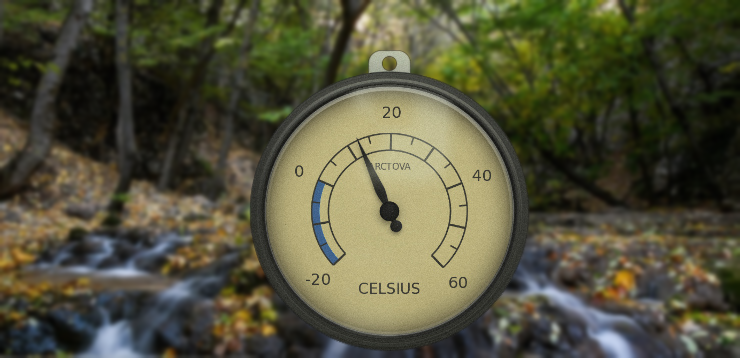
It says 12.5
